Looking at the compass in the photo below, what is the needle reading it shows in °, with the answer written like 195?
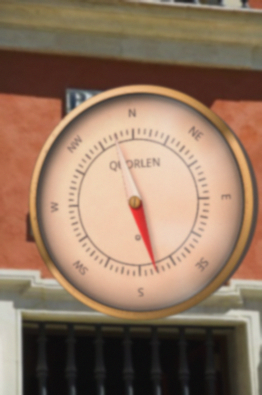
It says 165
